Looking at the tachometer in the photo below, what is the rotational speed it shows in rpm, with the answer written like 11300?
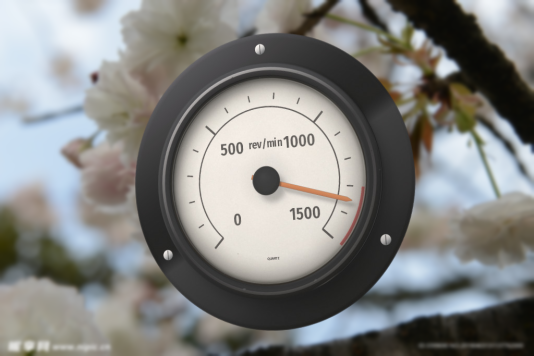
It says 1350
